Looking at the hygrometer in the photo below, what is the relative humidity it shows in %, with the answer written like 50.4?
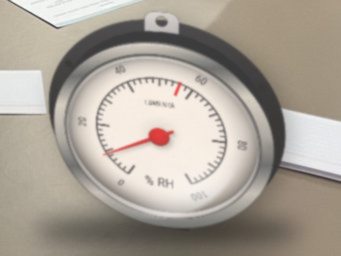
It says 10
